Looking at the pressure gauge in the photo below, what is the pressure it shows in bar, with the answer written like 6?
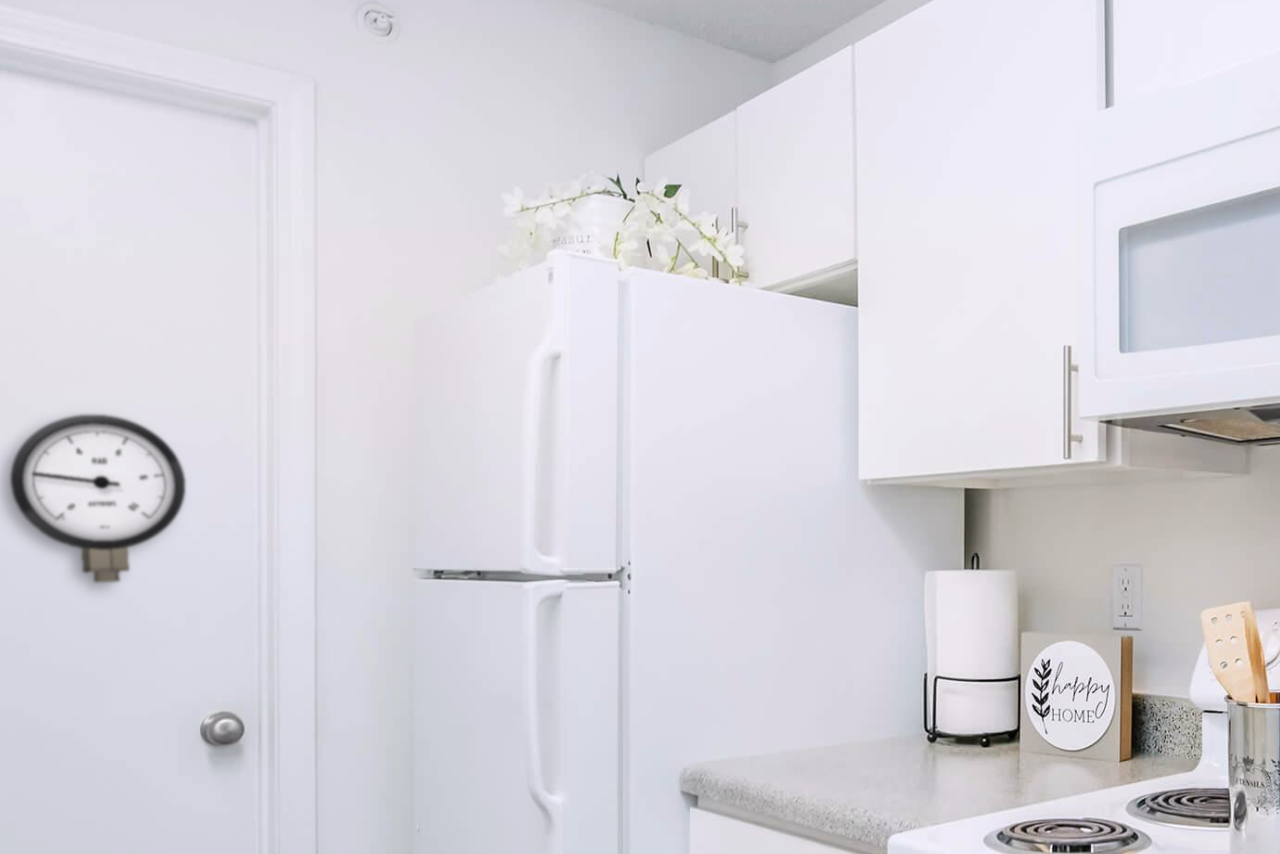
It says 2
